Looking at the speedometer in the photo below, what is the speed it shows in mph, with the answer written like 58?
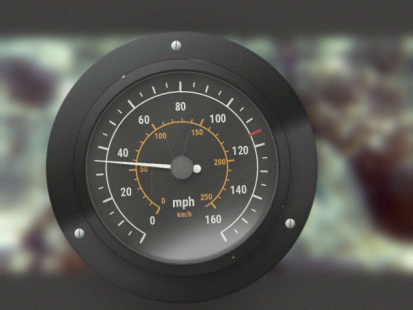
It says 35
